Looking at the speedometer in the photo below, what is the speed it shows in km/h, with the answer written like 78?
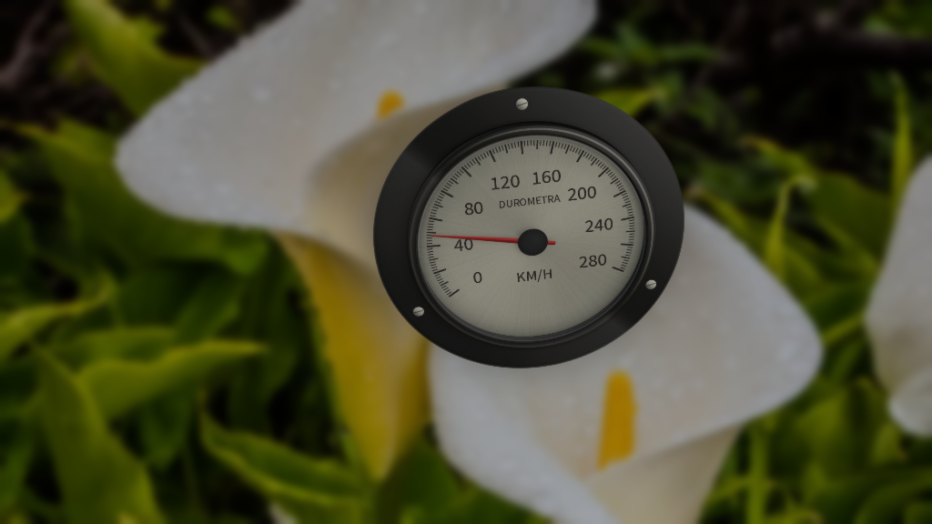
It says 50
